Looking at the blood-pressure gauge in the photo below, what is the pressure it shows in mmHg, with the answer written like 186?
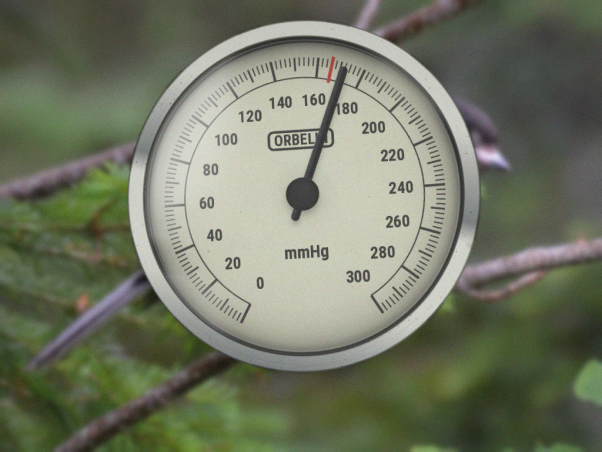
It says 172
